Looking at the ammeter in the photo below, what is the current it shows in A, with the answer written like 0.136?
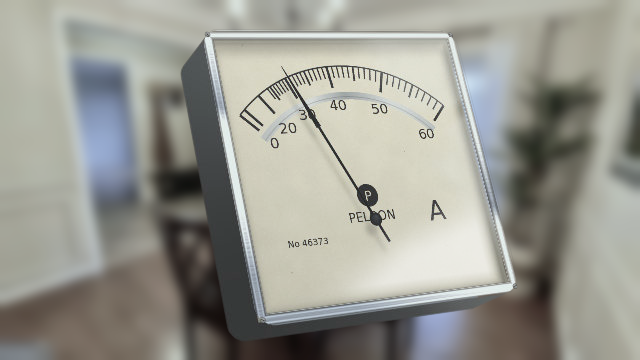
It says 30
